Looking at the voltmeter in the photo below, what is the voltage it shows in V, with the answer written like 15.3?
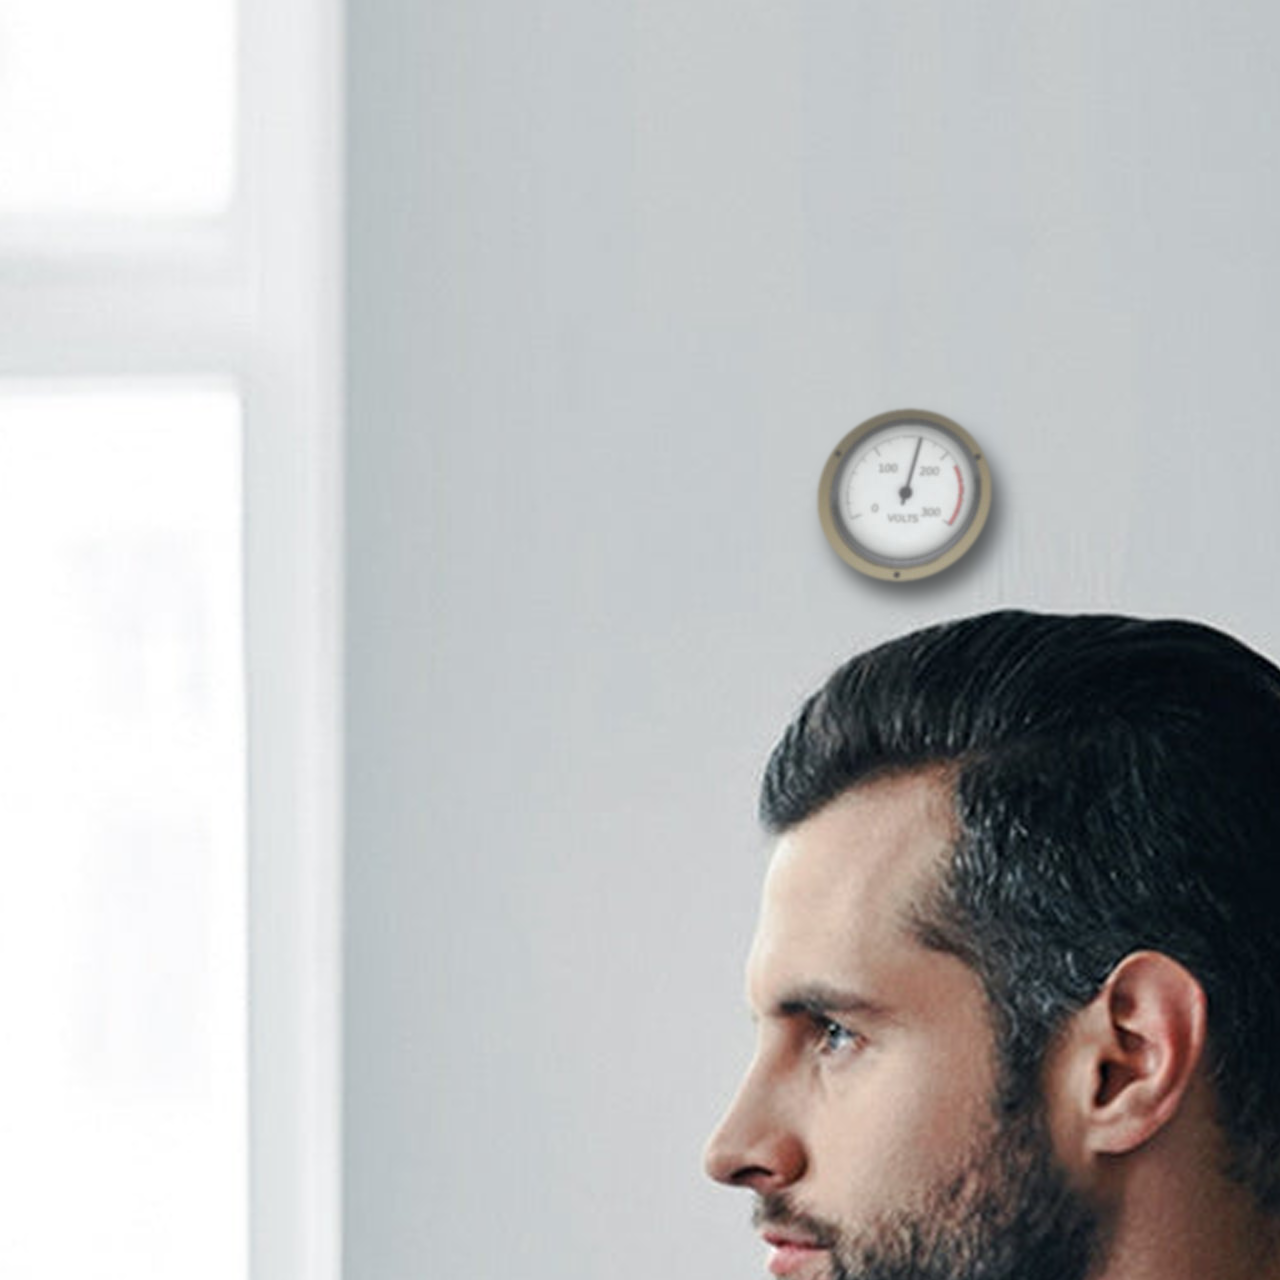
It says 160
